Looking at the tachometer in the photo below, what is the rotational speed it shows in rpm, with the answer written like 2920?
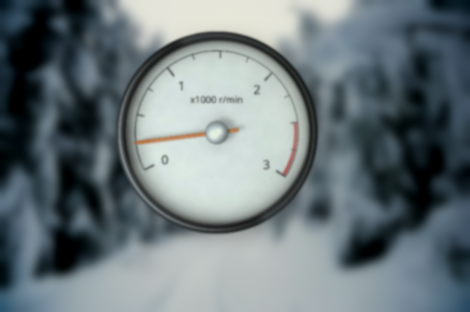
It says 250
